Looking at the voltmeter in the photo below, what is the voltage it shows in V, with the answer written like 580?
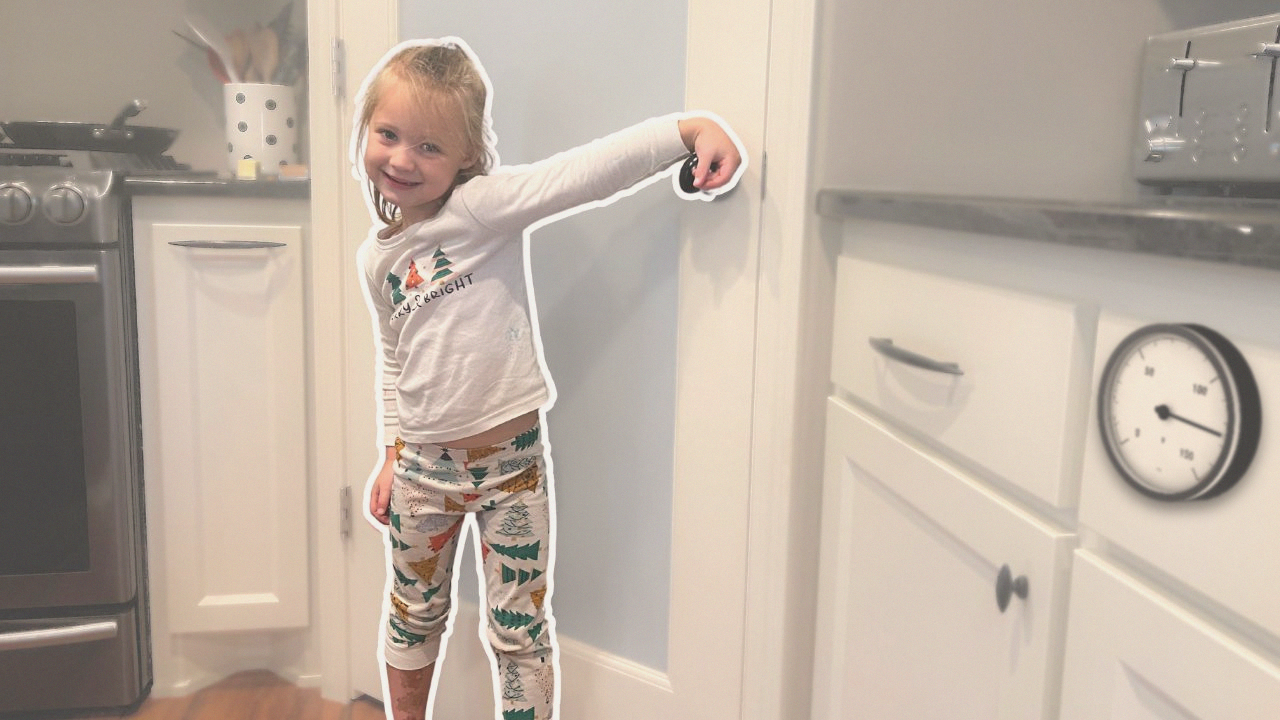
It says 125
